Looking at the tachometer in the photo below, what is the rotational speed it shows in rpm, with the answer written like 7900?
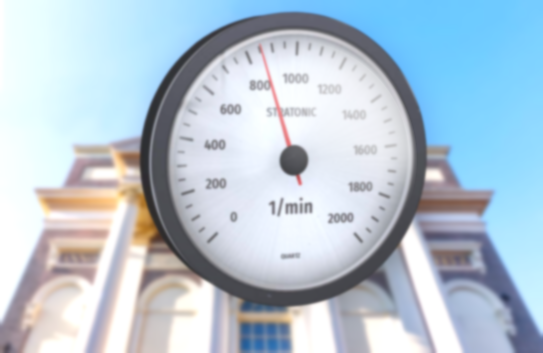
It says 850
